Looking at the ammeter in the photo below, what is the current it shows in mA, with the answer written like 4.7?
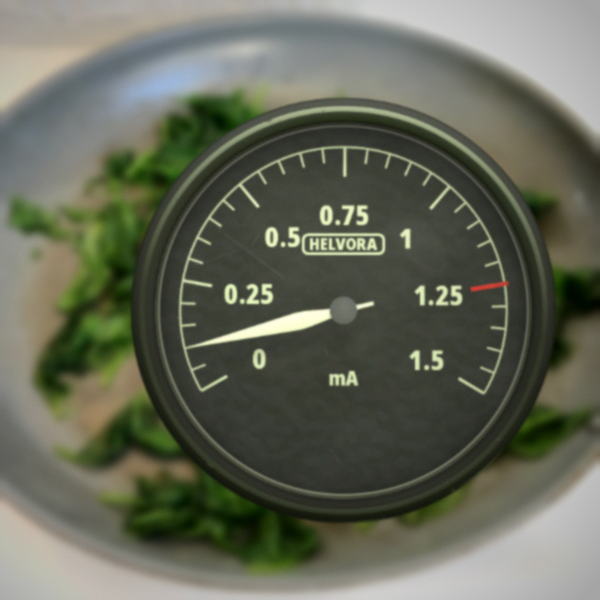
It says 0.1
